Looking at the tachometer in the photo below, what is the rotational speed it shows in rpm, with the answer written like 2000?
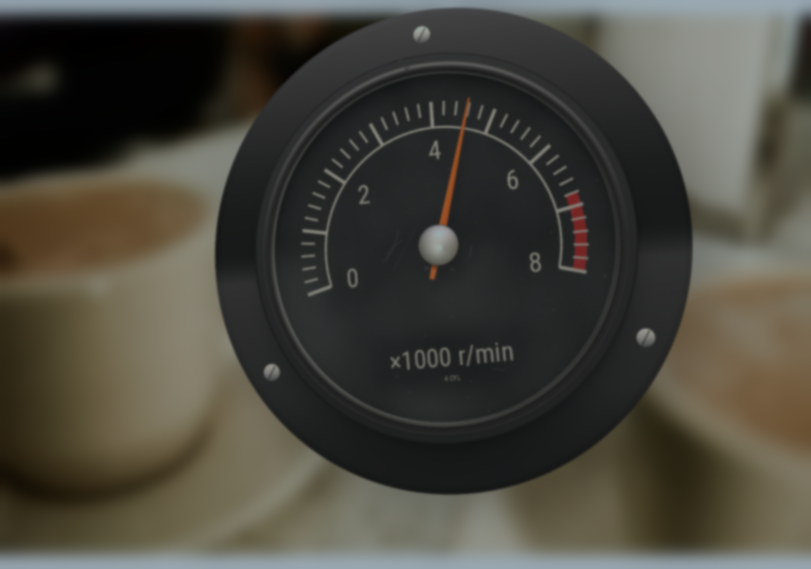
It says 4600
